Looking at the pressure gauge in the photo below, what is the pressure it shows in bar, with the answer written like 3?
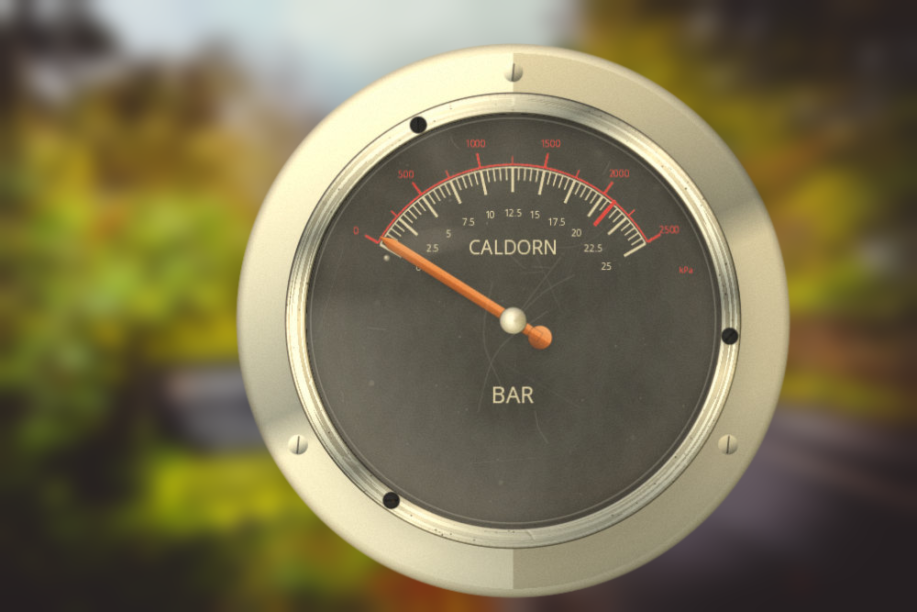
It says 0.5
